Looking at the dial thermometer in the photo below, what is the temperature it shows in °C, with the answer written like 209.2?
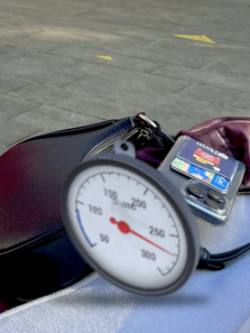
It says 270
